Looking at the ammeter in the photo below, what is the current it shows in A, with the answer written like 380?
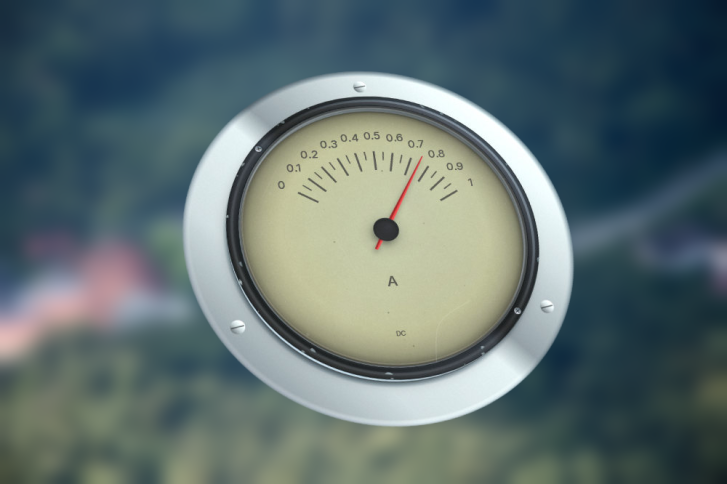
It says 0.75
